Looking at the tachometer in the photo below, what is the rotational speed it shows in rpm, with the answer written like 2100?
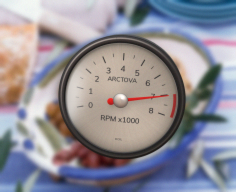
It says 7000
